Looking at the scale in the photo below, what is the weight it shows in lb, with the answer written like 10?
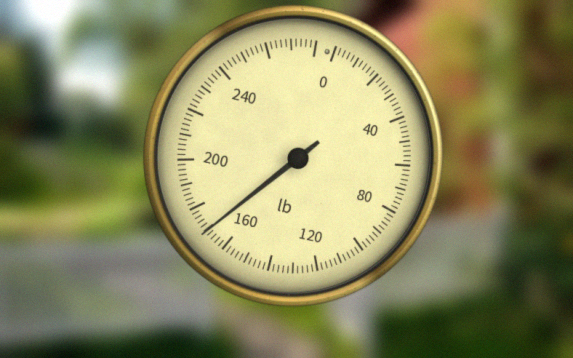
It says 170
